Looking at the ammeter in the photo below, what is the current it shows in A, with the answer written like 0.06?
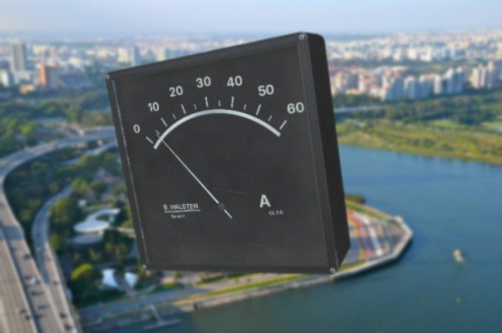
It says 5
